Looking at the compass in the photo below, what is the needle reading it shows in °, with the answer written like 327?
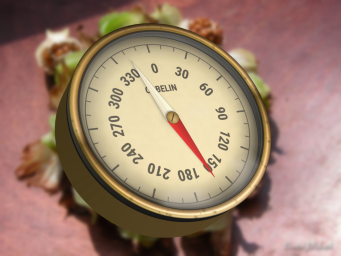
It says 160
